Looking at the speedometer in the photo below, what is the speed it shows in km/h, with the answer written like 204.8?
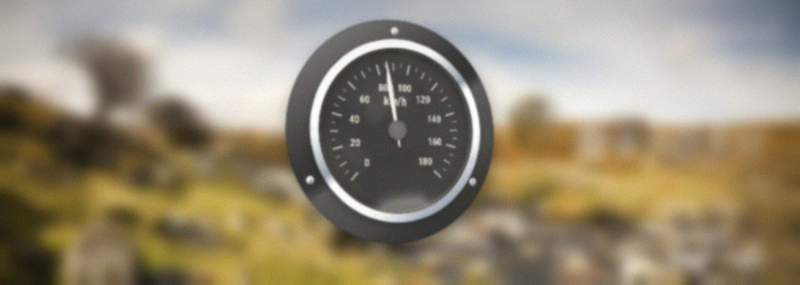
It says 85
